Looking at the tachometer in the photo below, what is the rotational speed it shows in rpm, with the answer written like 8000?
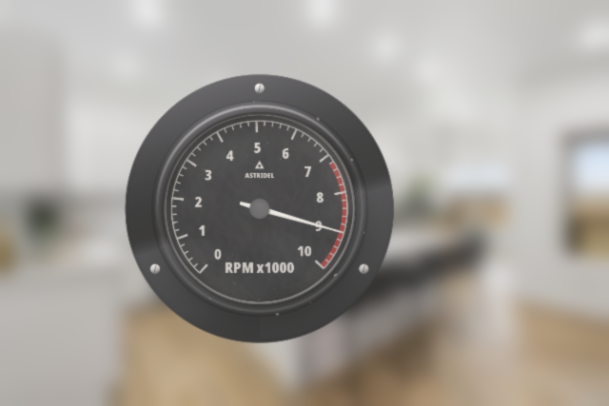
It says 9000
